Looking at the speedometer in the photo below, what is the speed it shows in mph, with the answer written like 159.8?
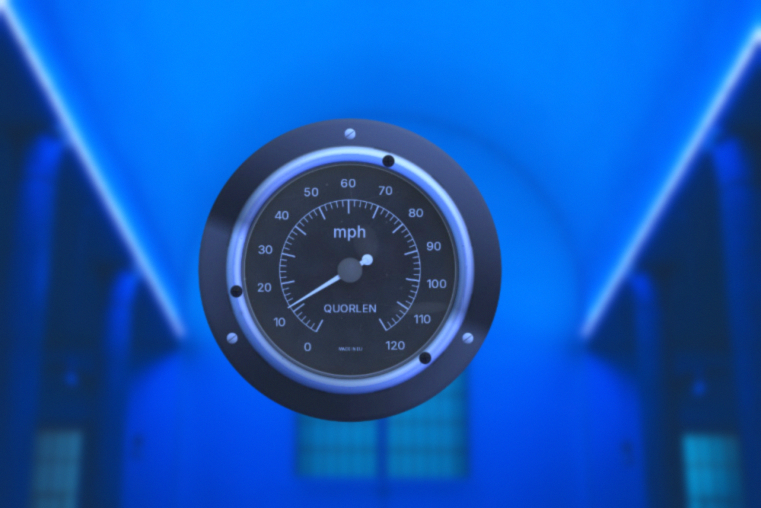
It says 12
